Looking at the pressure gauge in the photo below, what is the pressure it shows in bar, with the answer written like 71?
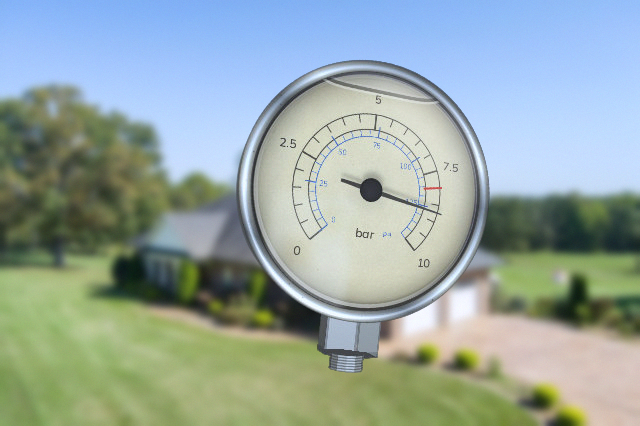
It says 8.75
